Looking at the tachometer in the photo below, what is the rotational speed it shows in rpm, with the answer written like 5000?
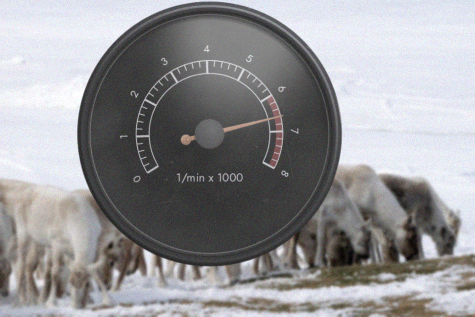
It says 6600
